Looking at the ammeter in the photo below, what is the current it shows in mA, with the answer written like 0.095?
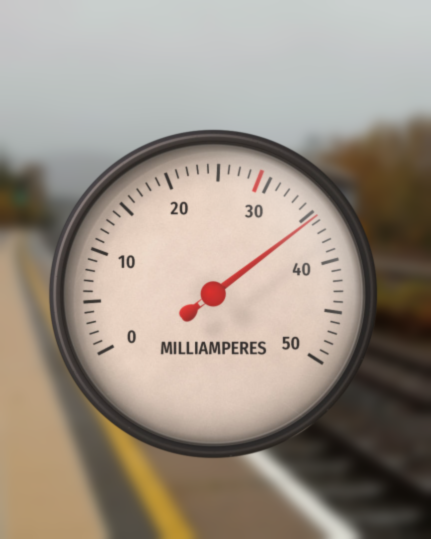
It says 35.5
